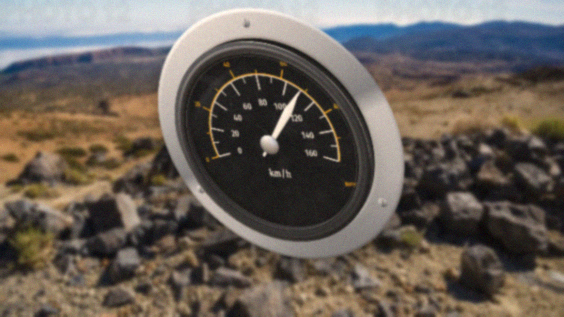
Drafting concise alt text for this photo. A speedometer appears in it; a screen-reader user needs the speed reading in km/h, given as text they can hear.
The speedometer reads 110 km/h
